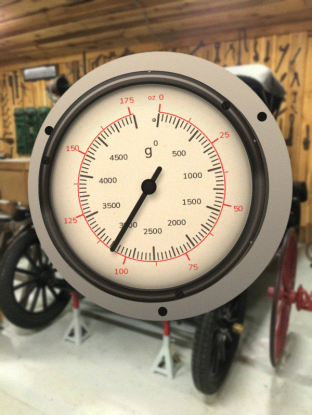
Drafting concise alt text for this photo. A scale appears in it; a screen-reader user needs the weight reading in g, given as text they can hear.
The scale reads 3000 g
